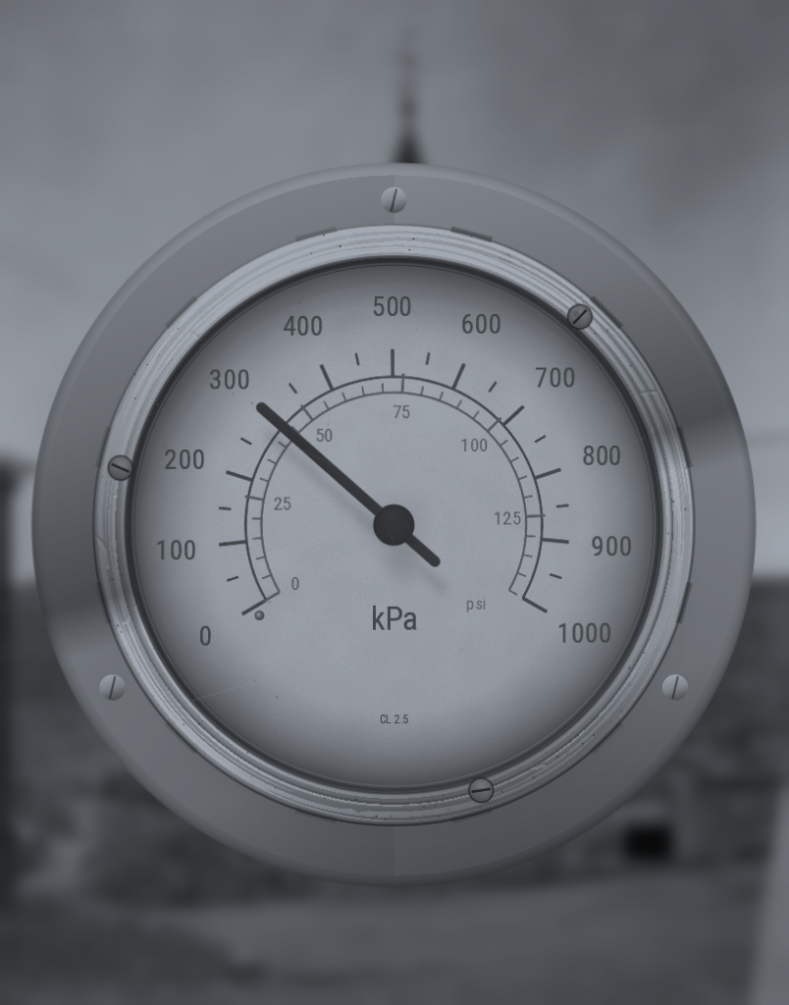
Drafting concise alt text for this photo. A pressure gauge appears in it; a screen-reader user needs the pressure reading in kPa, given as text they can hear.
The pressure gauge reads 300 kPa
